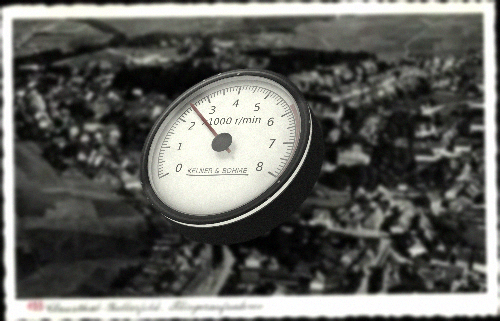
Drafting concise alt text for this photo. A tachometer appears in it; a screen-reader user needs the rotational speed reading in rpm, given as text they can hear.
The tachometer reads 2500 rpm
